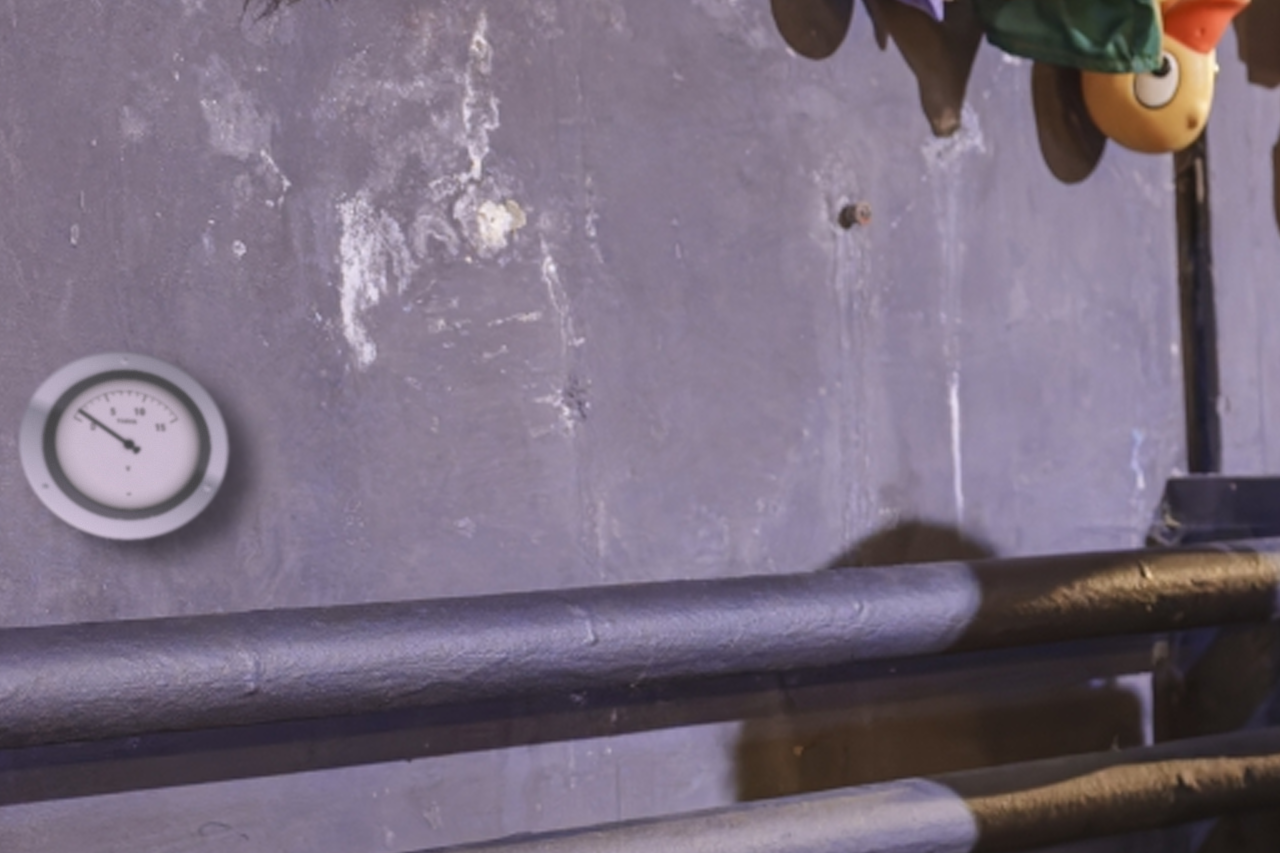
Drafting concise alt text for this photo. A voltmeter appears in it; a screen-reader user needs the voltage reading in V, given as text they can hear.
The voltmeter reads 1 V
